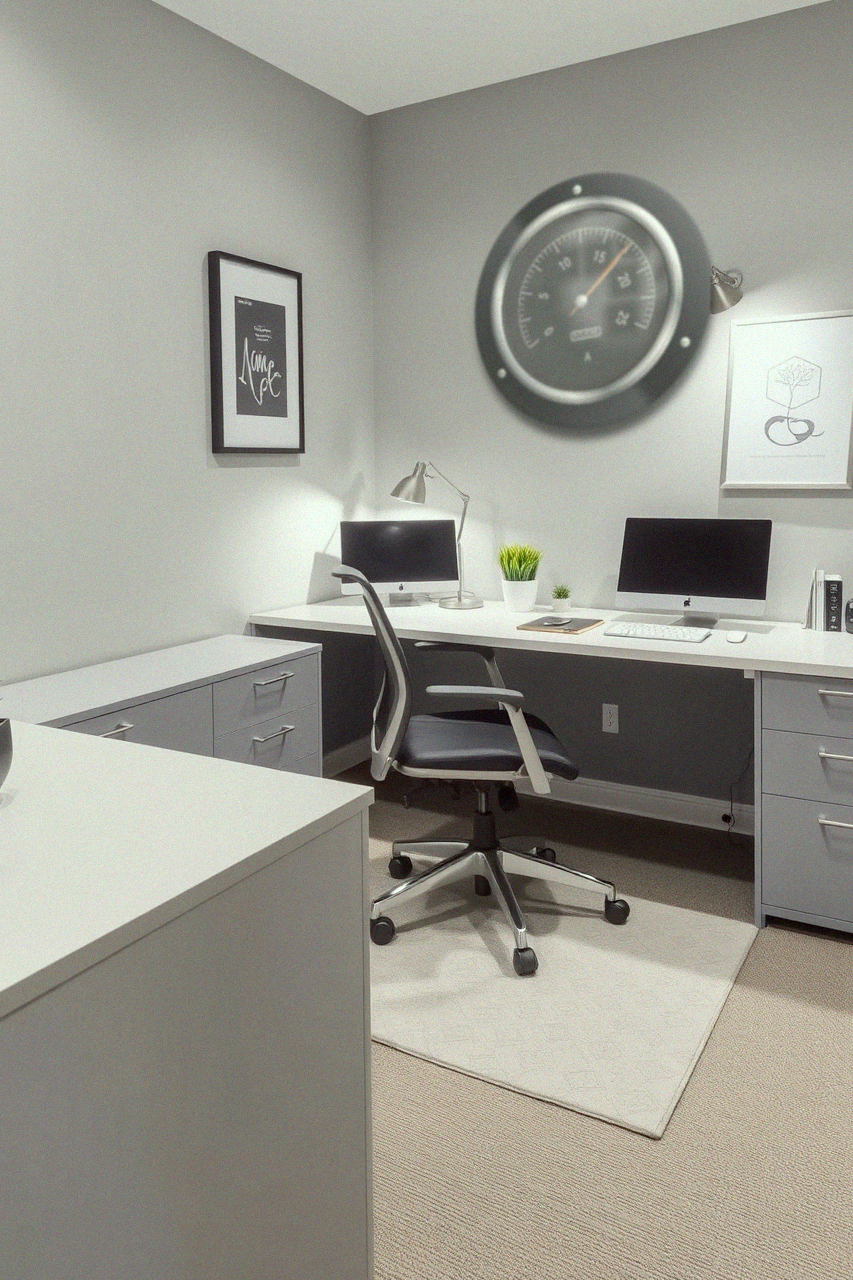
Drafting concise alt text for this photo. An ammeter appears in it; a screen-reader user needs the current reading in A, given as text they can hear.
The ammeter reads 17.5 A
